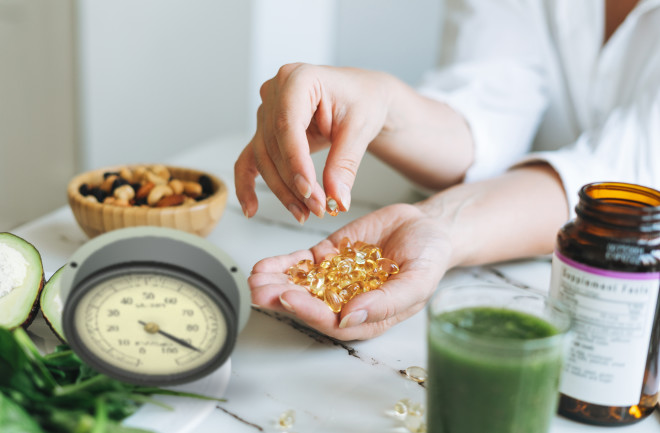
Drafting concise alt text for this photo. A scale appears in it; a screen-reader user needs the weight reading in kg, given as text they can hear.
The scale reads 90 kg
